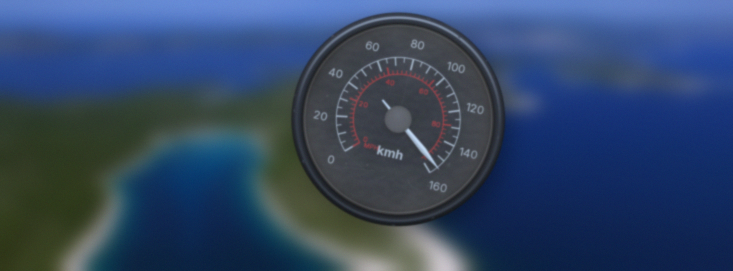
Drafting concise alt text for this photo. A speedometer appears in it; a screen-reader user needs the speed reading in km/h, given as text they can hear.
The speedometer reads 155 km/h
